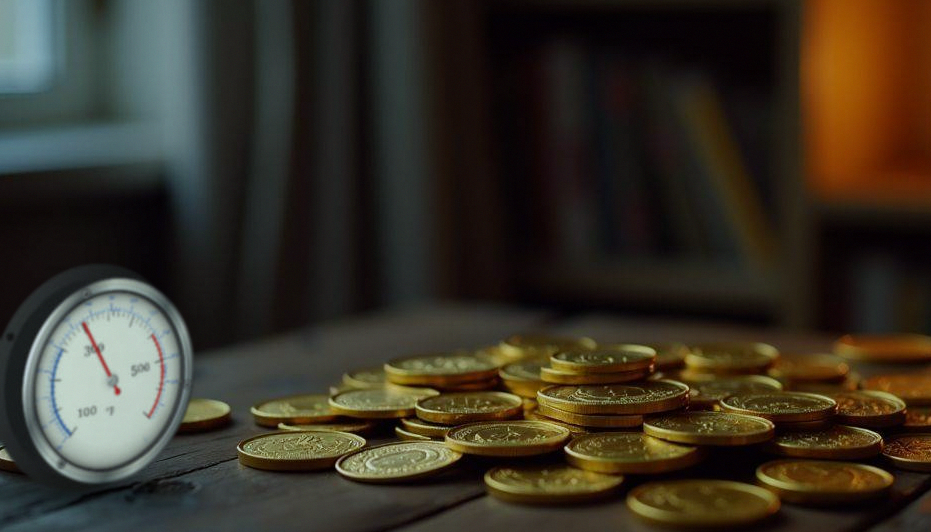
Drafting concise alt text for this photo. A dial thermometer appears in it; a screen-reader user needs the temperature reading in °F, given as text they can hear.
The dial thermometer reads 300 °F
